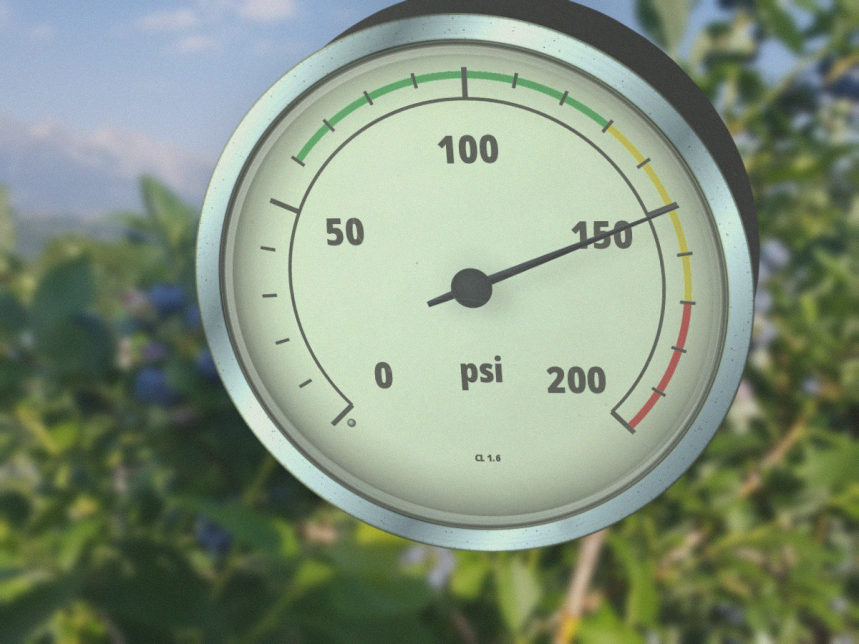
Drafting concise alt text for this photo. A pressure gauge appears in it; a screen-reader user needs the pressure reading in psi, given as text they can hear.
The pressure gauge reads 150 psi
